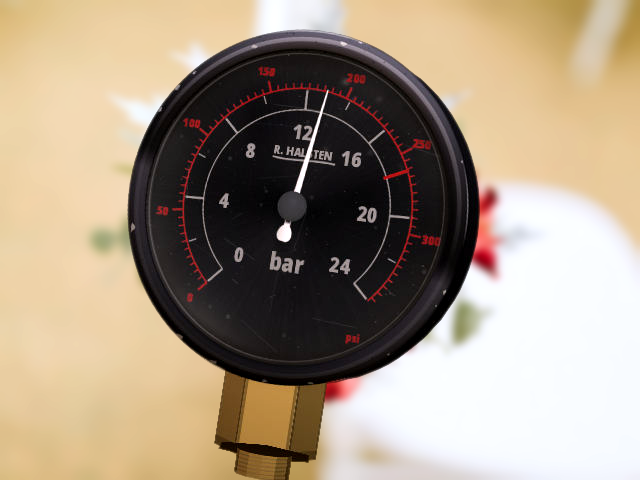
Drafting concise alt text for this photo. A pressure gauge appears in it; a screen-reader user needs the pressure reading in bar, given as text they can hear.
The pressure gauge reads 13 bar
